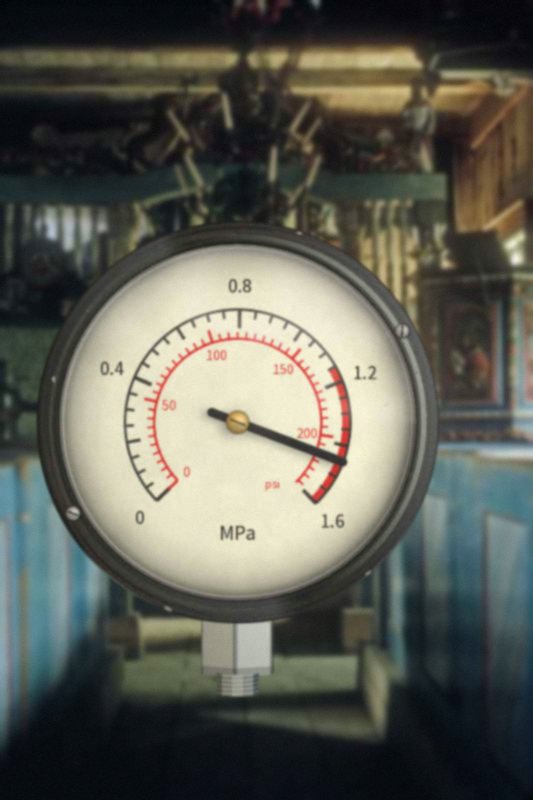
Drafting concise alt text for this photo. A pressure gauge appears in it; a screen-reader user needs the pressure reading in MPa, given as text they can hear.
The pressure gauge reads 1.45 MPa
